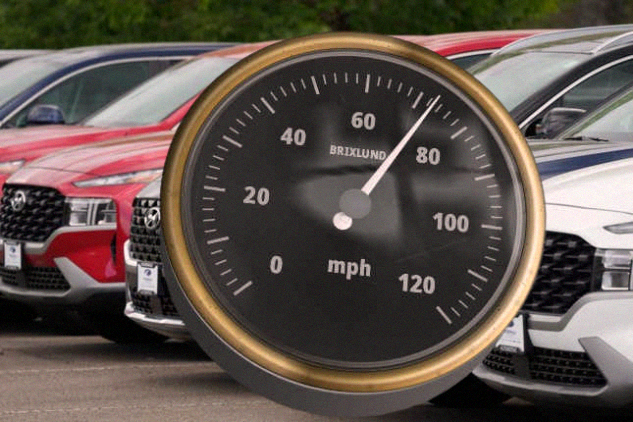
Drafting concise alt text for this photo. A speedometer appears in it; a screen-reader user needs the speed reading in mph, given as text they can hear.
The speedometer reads 73 mph
